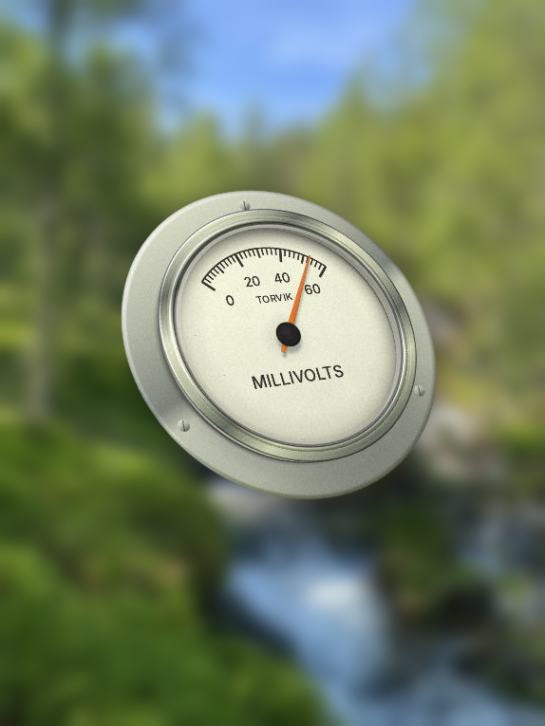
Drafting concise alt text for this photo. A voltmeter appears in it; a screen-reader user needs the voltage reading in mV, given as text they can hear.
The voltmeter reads 52 mV
